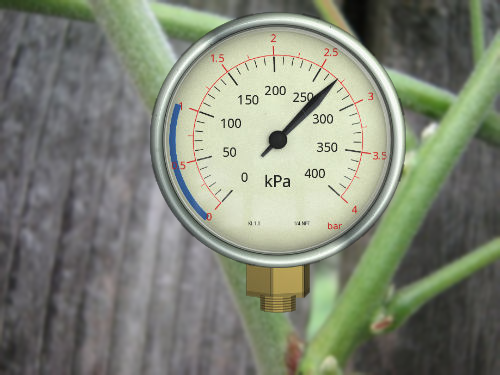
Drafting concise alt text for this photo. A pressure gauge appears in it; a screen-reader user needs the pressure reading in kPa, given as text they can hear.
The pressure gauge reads 270 kPa
